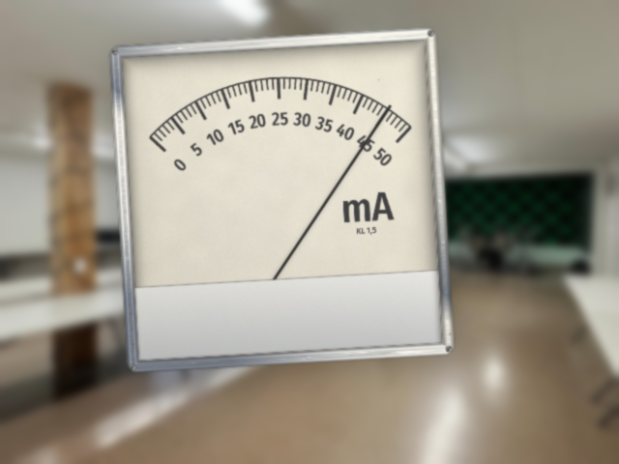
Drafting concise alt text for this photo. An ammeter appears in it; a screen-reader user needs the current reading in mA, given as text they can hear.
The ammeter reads 45 mA
